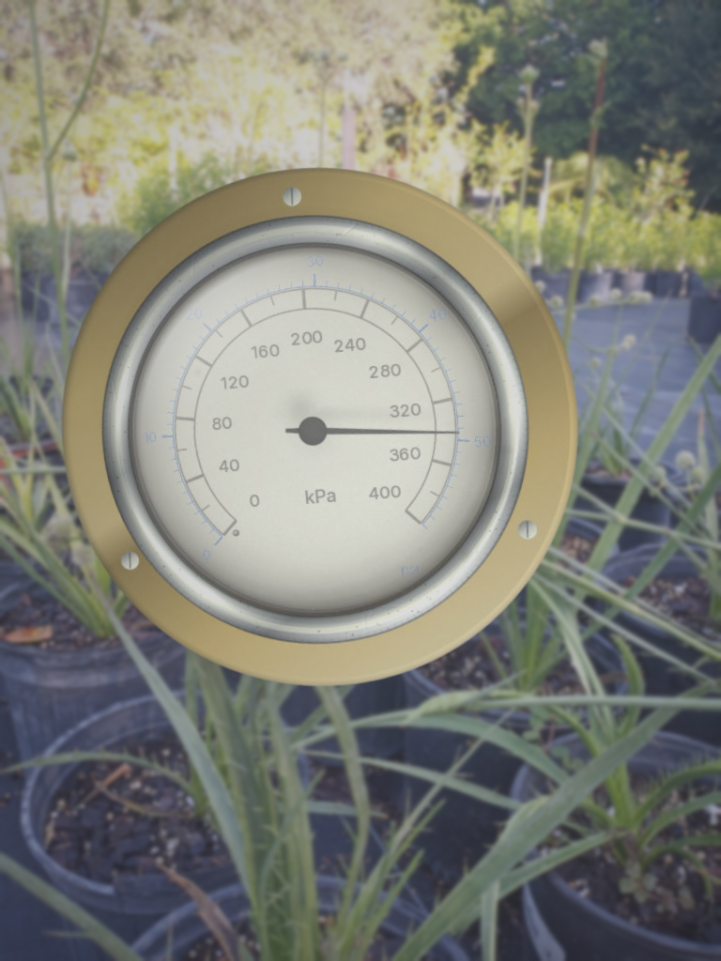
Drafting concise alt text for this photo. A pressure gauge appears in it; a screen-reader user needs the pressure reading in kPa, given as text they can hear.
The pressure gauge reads 340 kPa
